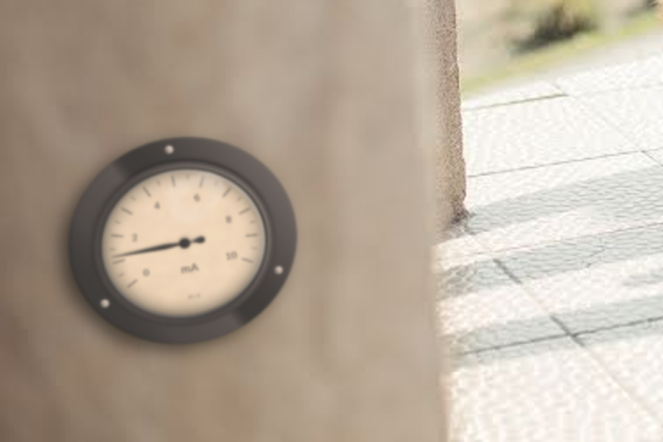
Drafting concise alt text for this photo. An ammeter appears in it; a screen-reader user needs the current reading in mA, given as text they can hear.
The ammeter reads 1.25 mA
